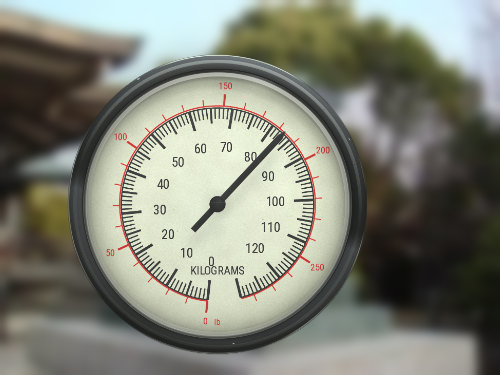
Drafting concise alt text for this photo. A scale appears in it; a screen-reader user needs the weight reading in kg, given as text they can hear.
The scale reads 83 kg
